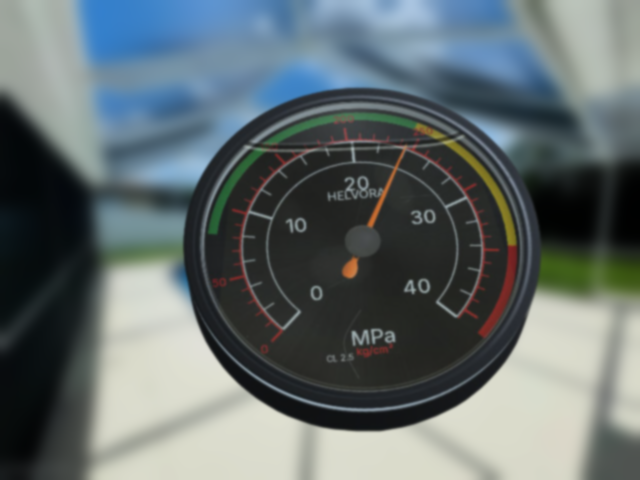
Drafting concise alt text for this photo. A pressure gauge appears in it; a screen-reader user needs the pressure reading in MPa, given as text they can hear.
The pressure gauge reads 24 MPa
